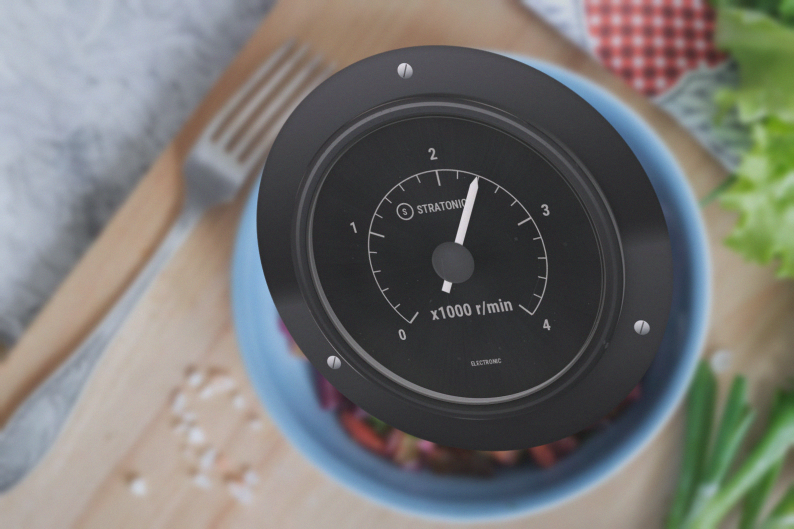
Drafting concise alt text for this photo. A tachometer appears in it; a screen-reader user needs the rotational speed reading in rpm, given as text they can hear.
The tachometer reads 2400 rpm
